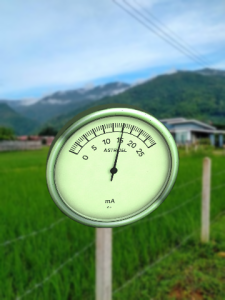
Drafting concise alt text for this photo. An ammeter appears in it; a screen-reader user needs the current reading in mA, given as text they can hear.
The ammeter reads 15 mA
